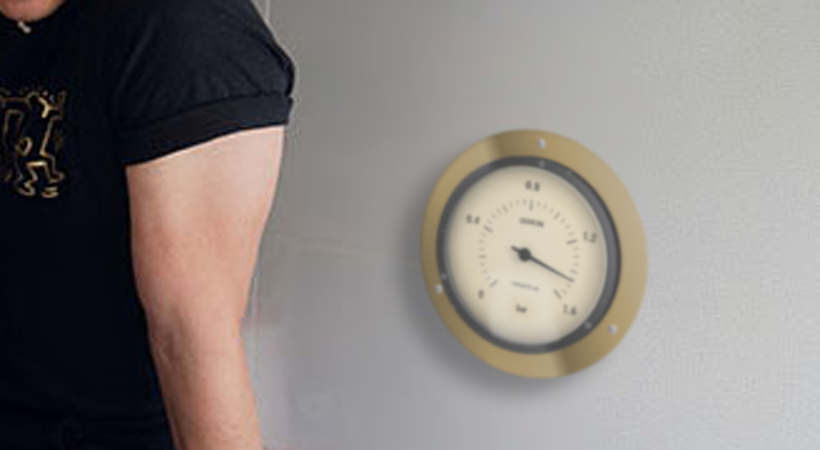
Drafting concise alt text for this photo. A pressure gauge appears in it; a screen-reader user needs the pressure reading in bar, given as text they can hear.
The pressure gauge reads 1.45 bar
